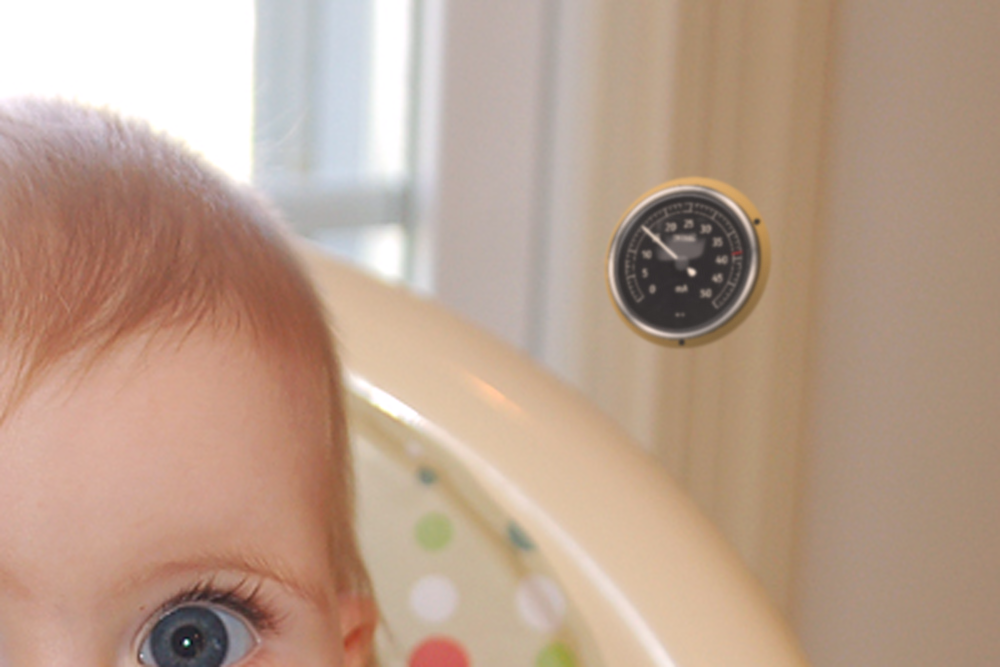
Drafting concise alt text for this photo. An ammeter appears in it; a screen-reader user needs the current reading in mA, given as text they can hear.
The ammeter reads 15 mA
